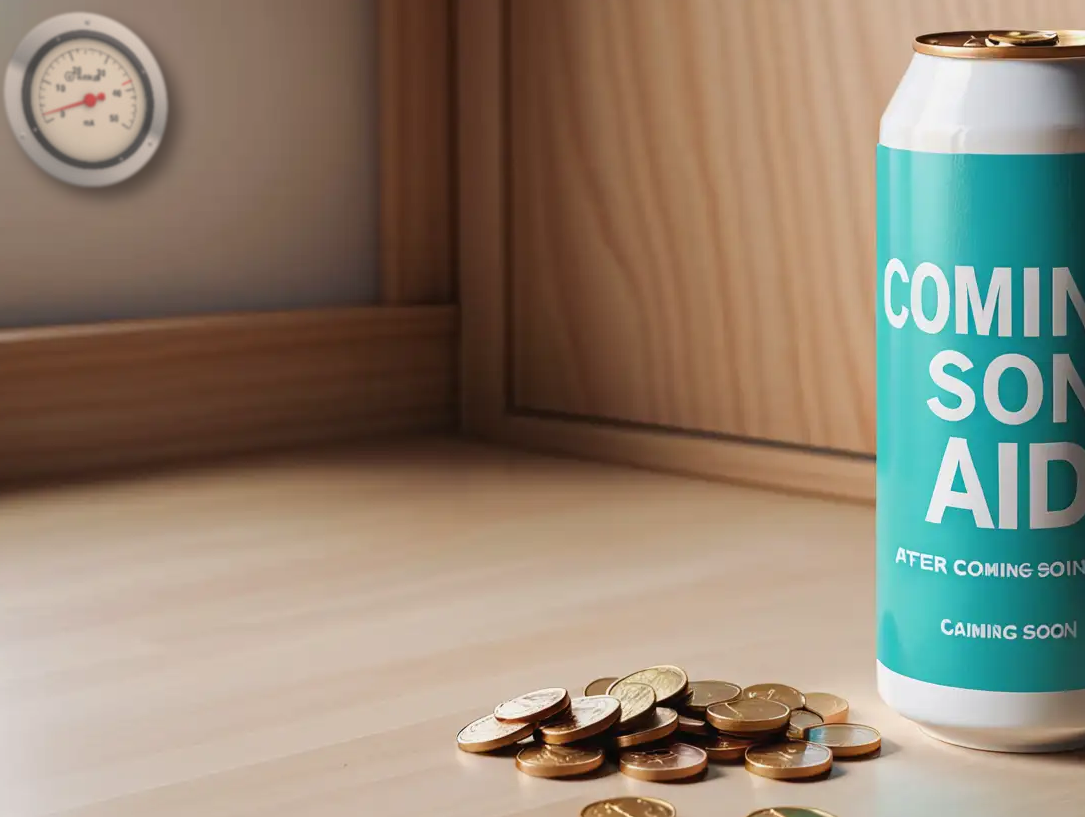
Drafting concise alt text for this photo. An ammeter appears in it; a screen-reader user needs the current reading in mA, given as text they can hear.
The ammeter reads 2 mA
